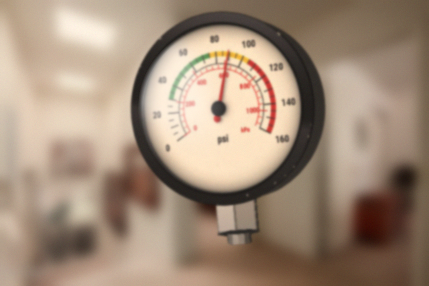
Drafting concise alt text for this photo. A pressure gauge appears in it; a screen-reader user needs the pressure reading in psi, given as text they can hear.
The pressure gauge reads 90 psi
